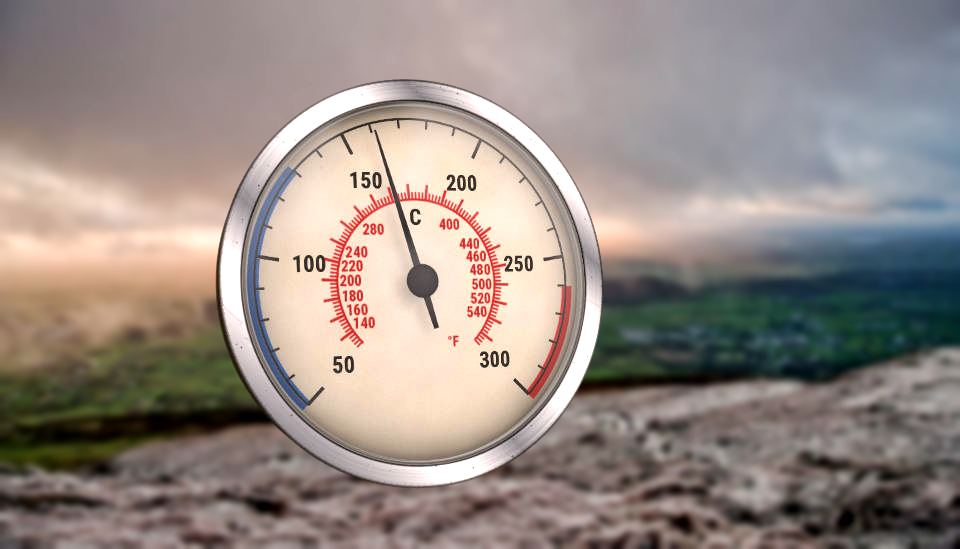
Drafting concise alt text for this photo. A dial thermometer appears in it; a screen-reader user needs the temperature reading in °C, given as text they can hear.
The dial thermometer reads 160 °C
